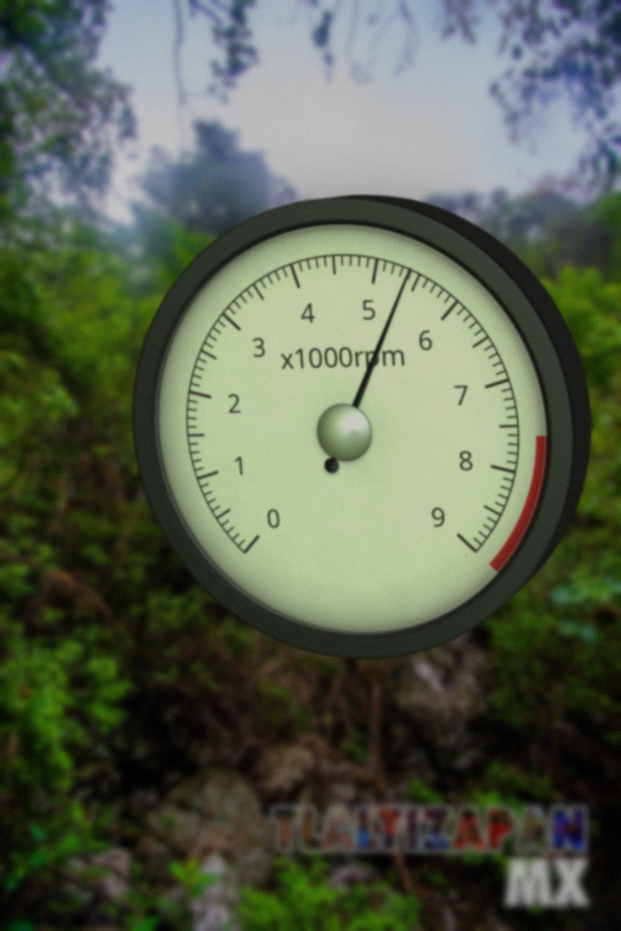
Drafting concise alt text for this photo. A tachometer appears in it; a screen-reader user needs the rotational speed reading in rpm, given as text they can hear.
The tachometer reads 5400 rpm
